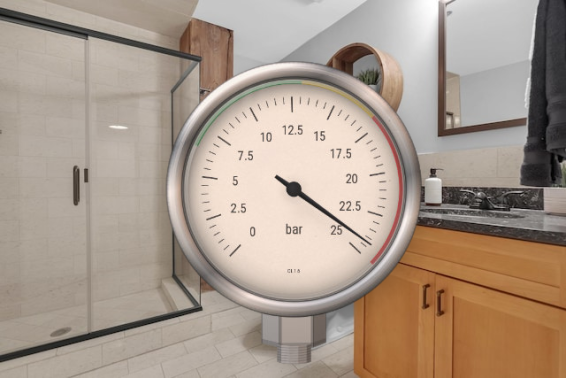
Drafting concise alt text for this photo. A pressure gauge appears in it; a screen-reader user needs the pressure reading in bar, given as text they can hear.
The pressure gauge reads 24.25 bar
